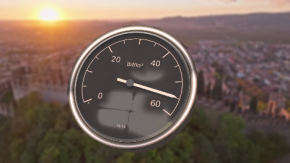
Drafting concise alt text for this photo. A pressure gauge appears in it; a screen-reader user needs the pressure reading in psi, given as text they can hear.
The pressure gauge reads 55 psi
